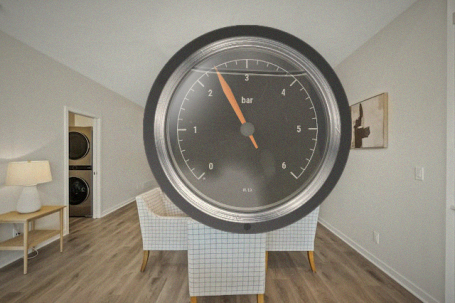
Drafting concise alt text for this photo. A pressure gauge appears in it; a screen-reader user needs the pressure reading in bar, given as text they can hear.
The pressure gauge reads 2.4 bar
